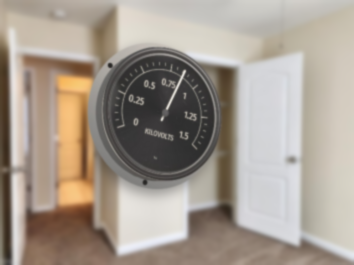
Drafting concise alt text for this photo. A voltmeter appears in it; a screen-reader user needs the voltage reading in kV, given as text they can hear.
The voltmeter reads 0.85 kV
